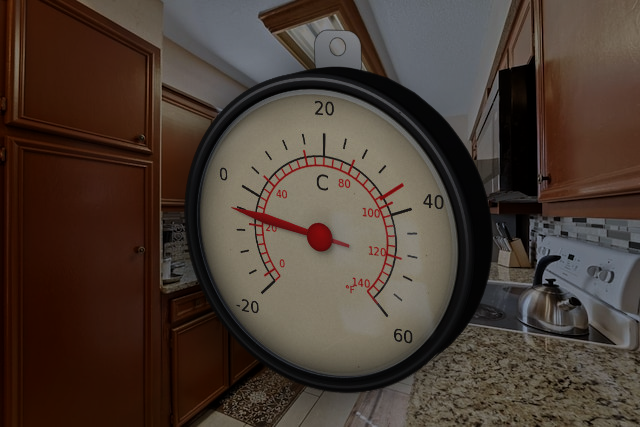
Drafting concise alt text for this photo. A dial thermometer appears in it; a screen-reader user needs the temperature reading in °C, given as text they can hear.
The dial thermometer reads -4 °C
